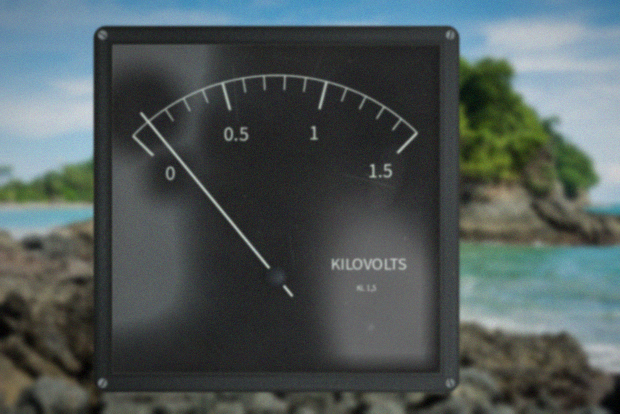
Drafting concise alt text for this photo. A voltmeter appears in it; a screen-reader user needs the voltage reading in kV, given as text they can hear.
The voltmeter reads 0.1 kV
